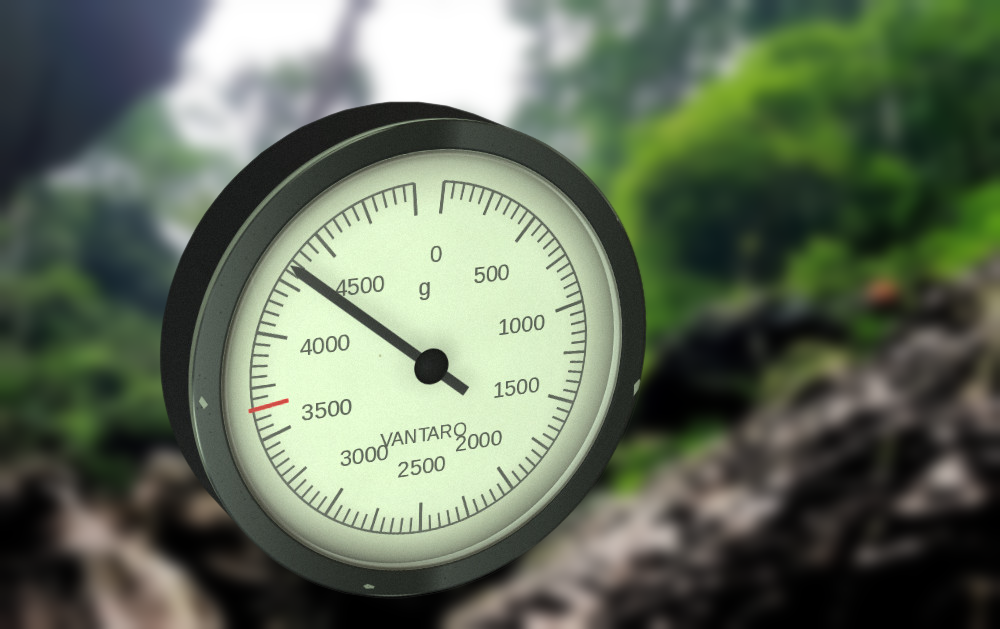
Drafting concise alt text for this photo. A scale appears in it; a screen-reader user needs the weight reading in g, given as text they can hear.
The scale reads 4325 g
